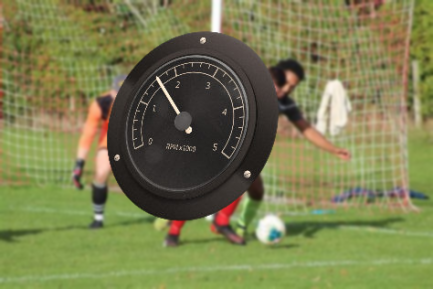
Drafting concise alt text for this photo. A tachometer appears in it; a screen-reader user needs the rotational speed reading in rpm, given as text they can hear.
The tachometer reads 1600 rpm
